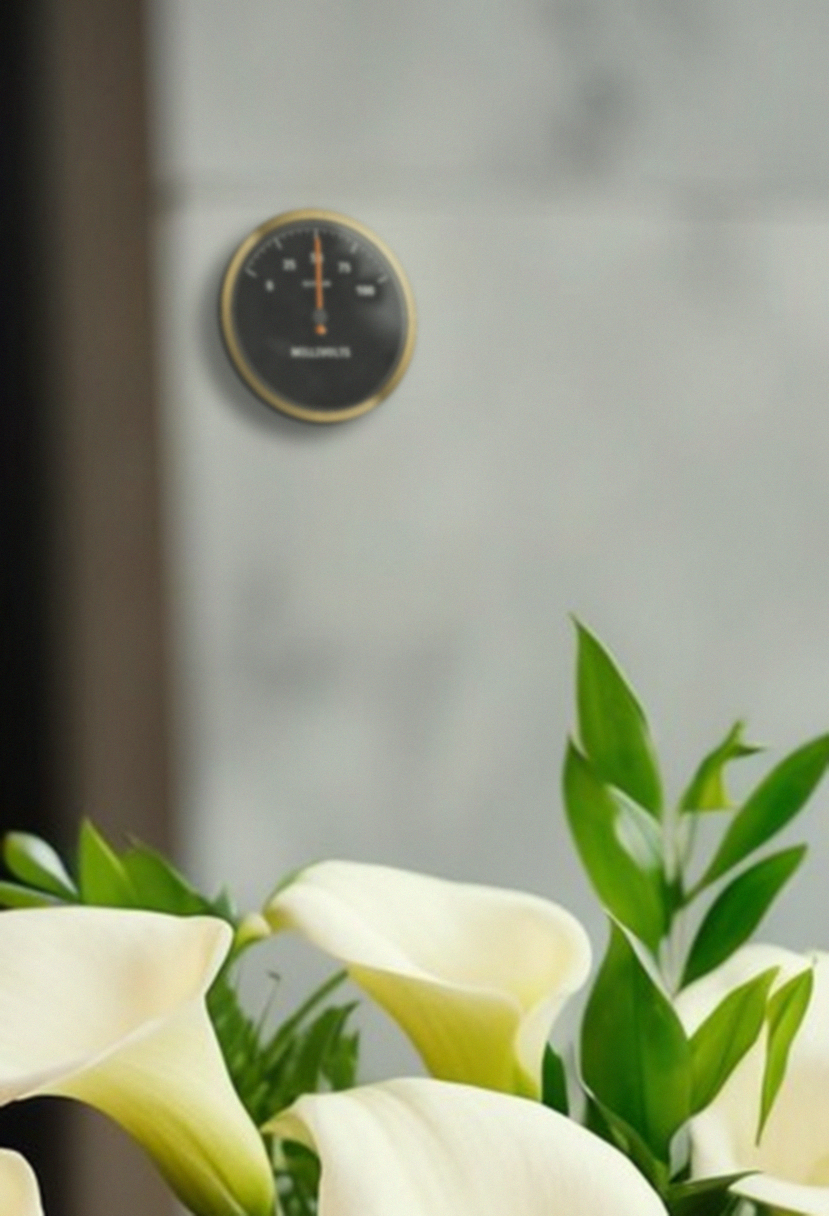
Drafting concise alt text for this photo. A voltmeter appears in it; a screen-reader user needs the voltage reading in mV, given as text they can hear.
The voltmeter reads 50 mV
